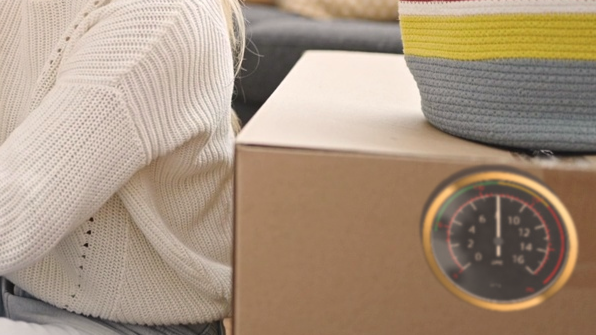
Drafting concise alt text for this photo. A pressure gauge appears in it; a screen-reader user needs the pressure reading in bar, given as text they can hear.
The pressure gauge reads 8 bar
